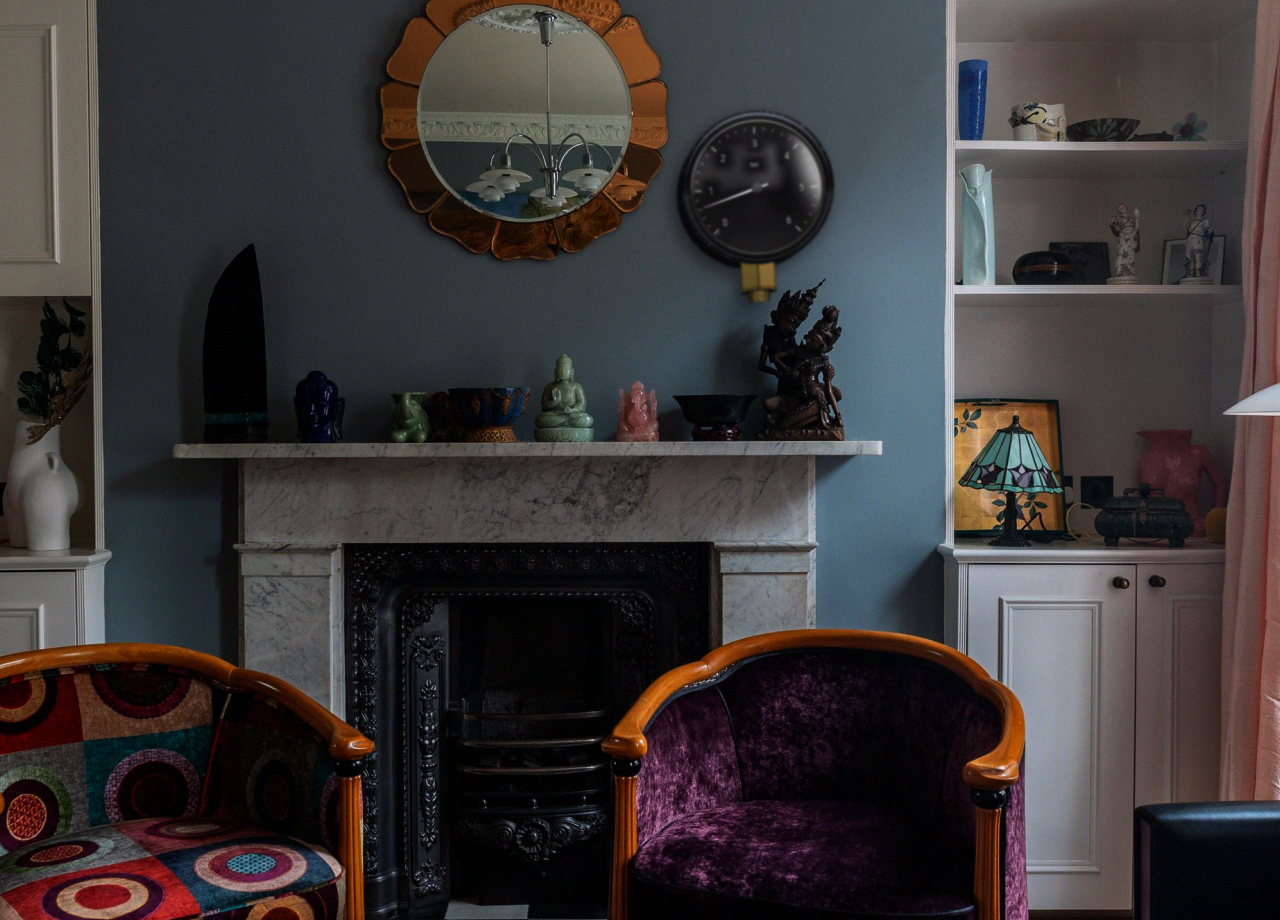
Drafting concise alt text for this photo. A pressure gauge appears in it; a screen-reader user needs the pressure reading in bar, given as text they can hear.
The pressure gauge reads 0.6 bar
